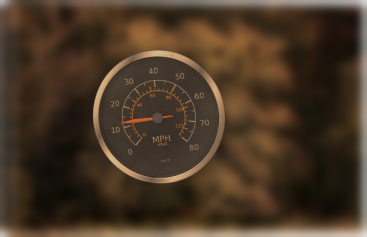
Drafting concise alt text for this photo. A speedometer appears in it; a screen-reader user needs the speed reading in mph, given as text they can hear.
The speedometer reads 12.5 mph
